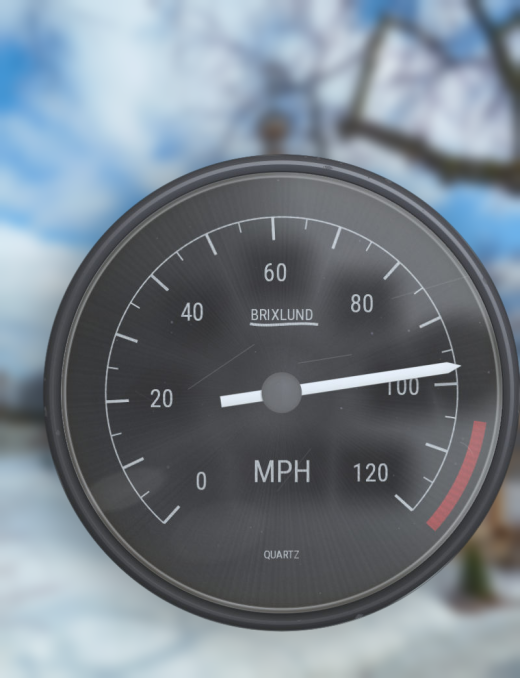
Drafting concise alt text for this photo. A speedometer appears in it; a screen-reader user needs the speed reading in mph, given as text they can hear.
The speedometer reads 97.5 mph
